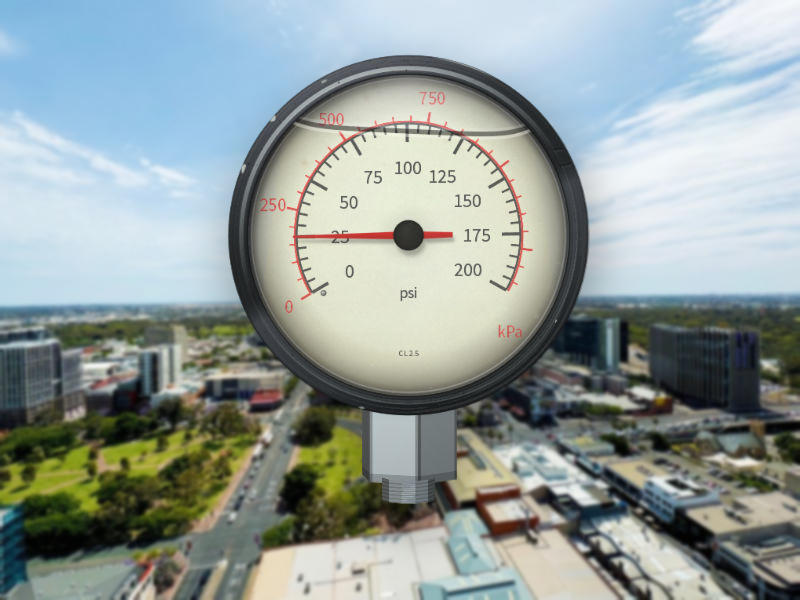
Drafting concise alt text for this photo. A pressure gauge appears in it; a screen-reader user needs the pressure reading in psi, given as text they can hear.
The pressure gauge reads 25 psi
